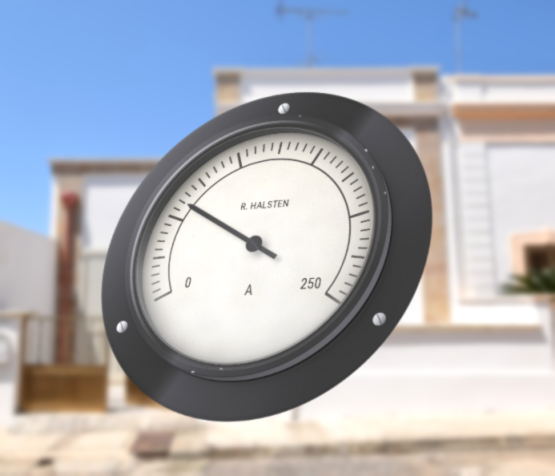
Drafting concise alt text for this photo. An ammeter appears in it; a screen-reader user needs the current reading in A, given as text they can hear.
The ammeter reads 60 A
